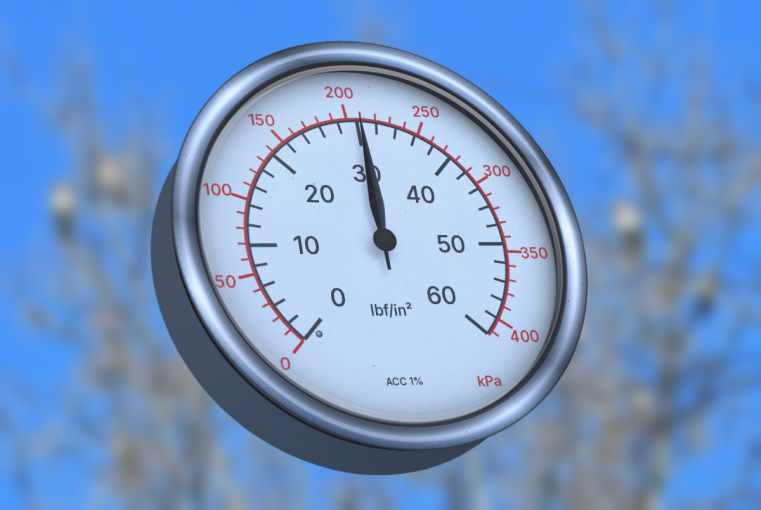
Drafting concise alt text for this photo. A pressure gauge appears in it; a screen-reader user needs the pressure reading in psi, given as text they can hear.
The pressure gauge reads 30 psi
